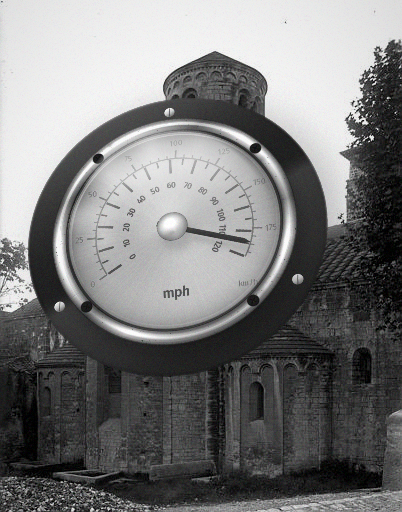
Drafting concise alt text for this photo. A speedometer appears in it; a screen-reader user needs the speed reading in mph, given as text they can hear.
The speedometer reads 115 mph
